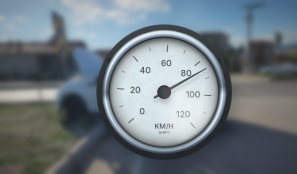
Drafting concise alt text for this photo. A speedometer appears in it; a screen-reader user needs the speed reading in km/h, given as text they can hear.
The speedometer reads 85 km/h
